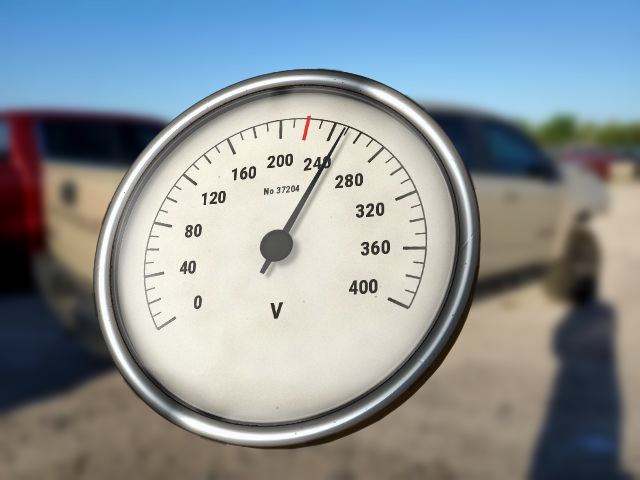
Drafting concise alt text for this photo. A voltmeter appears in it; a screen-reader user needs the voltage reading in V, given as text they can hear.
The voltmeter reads 250 V
